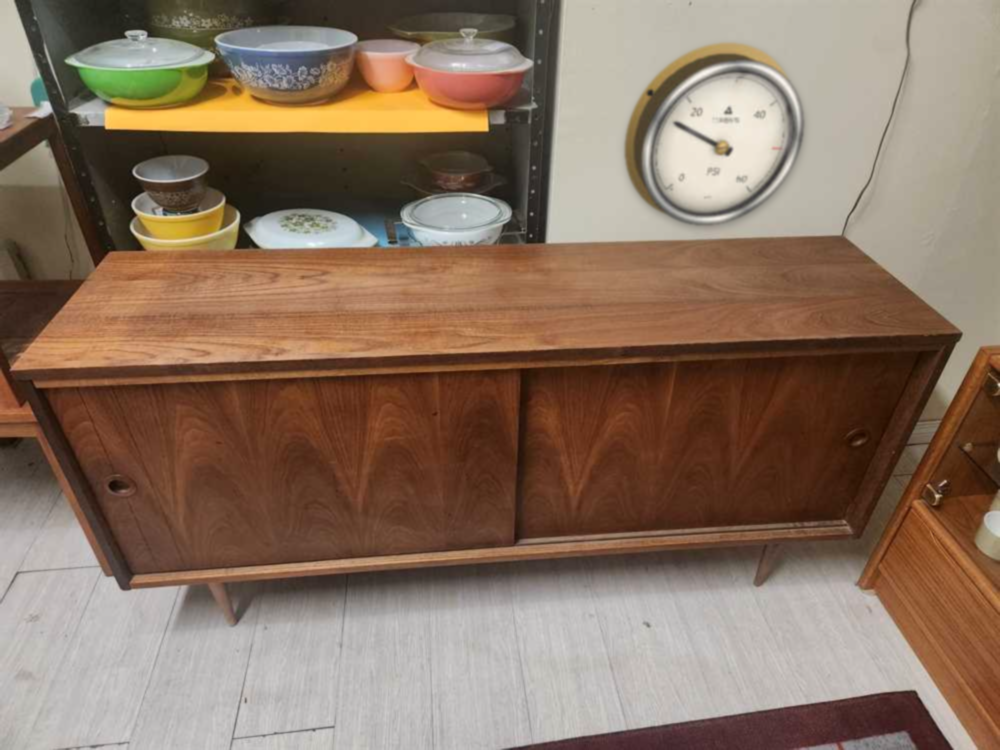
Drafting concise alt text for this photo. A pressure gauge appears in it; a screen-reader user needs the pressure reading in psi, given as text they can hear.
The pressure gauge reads 15 psi
